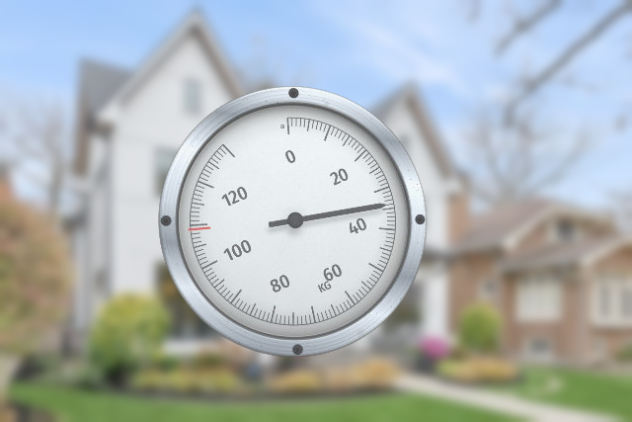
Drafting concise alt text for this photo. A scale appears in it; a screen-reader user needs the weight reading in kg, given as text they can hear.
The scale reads 34 kg
